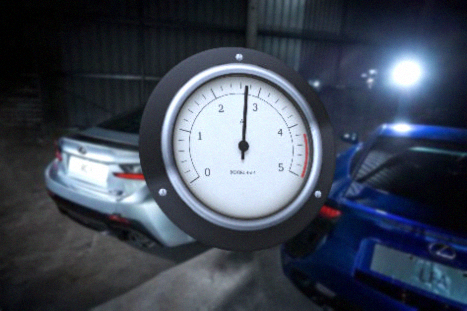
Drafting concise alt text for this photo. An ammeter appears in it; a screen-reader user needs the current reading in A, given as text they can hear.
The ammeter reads 2.7 A
